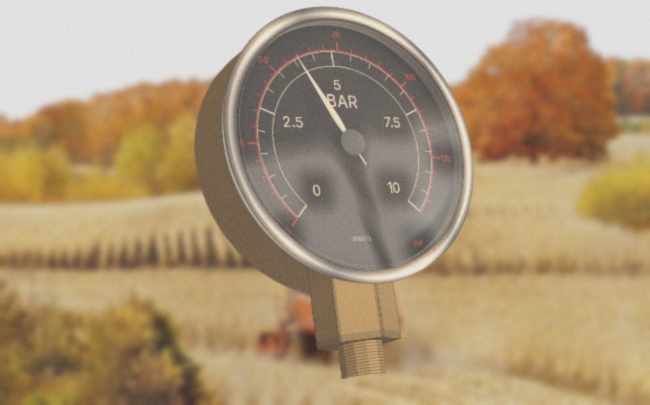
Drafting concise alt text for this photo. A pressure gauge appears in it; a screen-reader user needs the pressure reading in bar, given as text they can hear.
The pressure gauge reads 4 bar
